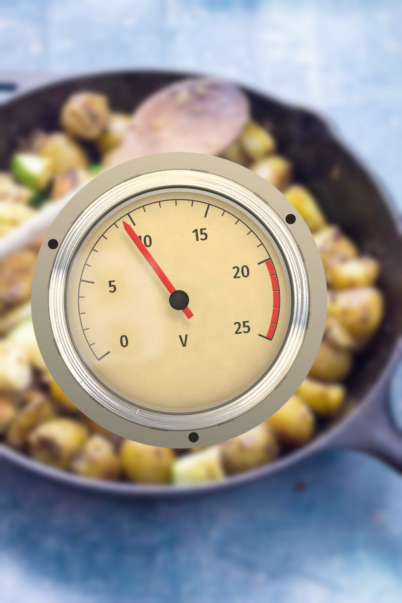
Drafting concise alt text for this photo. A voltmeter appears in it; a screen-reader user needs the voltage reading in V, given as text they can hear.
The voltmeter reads 9.5 V
